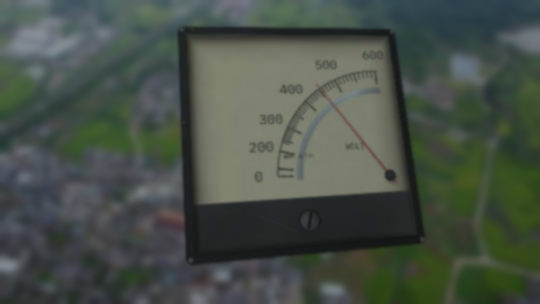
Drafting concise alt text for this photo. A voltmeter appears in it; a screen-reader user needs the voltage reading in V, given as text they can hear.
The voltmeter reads 450 V
